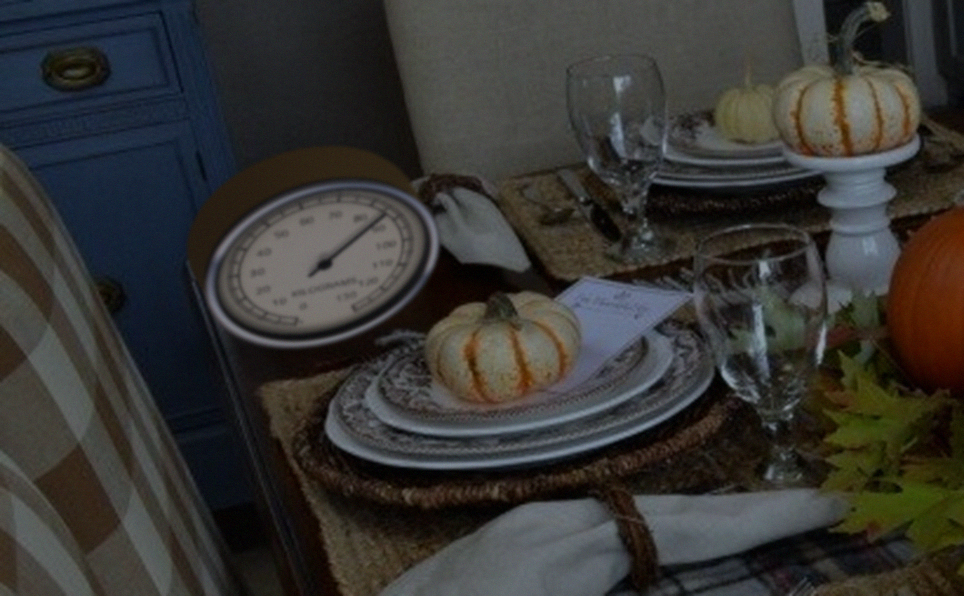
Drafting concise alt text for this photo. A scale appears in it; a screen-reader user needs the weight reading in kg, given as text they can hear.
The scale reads 85 kg
